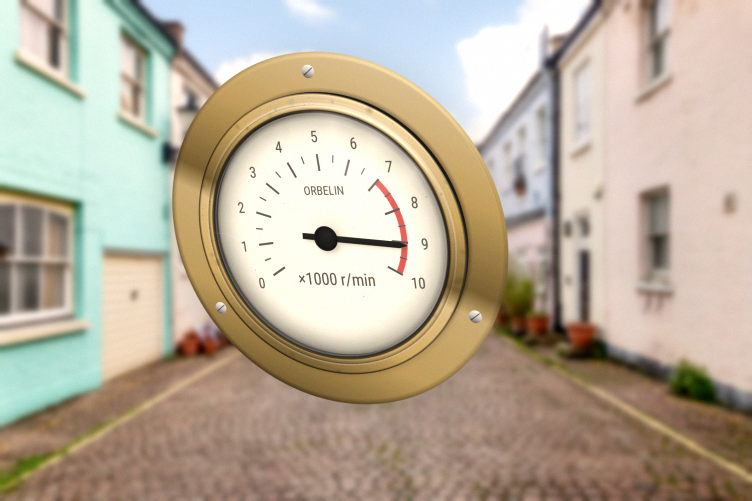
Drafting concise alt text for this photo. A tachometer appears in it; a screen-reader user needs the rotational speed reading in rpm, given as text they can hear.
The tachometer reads 9000 rpm
